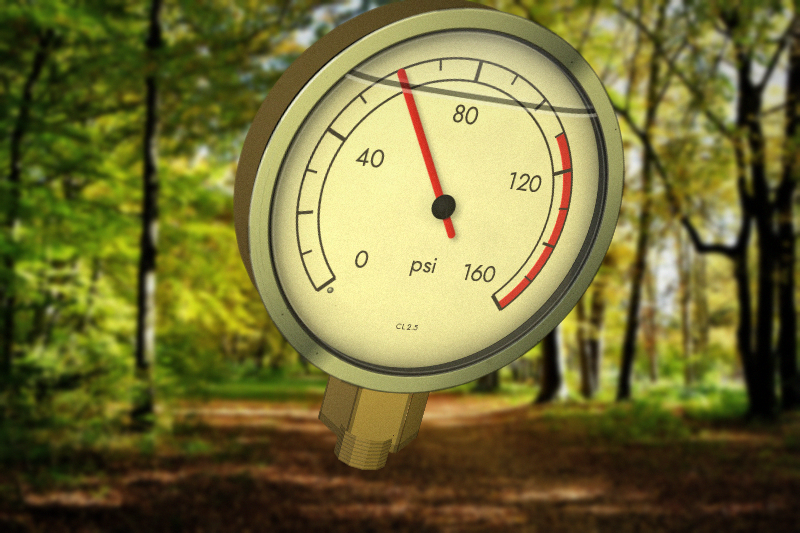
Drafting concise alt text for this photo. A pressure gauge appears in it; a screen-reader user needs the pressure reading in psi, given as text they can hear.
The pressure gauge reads 60 psi
